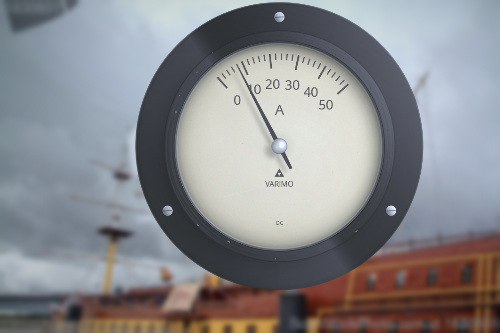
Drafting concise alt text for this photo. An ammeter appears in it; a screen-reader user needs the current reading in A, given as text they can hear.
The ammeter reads 8 A
